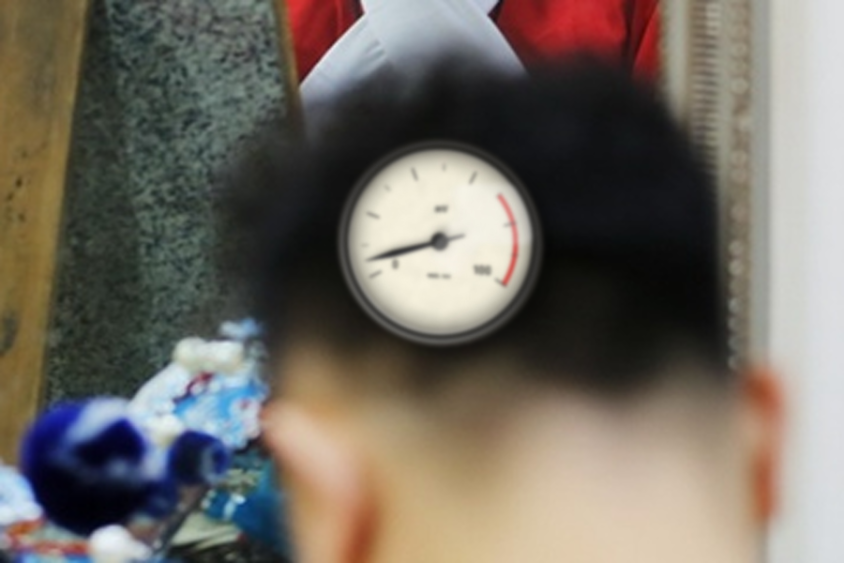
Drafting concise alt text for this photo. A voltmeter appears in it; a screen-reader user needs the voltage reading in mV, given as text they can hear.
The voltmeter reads 5 mV
